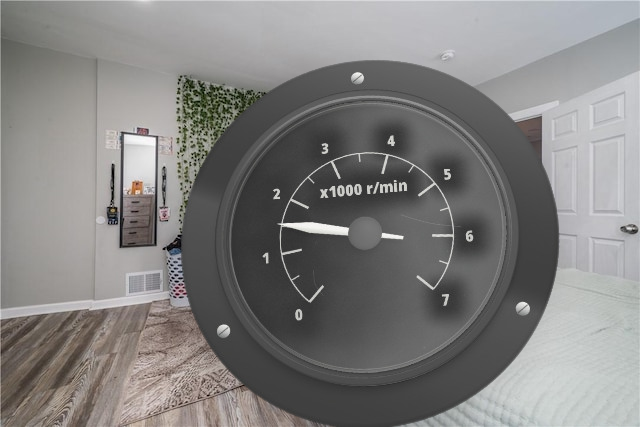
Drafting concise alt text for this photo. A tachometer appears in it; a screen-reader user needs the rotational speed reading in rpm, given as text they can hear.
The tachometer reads 1500 rpm
